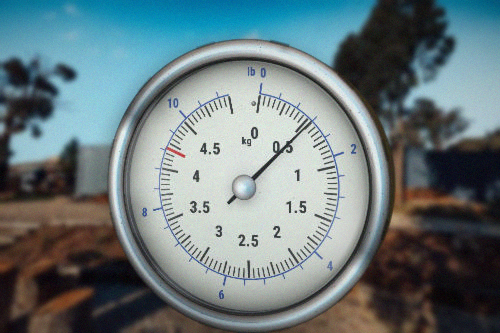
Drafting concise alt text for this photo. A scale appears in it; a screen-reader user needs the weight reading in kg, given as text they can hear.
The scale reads 0.55 kg
